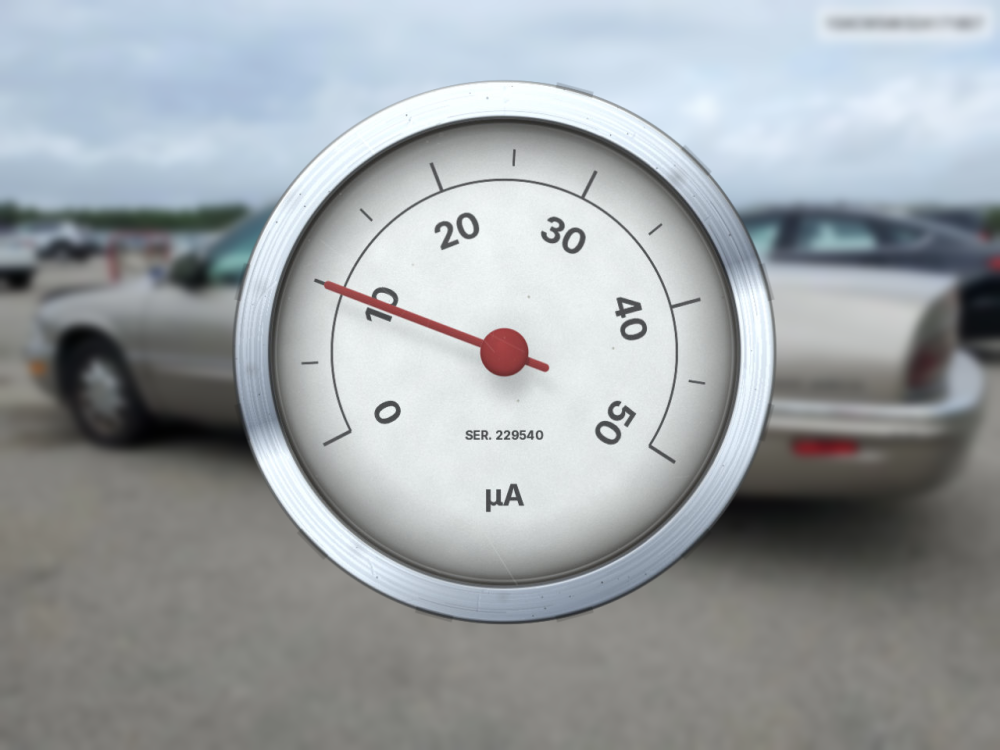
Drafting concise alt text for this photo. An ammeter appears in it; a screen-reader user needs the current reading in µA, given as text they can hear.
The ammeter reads 10 µA
